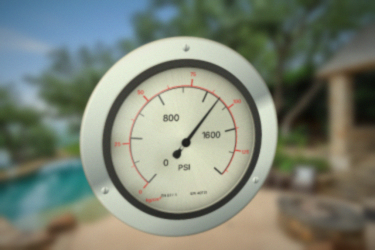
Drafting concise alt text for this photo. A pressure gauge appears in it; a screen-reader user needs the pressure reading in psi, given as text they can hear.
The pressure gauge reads 1300 psi
